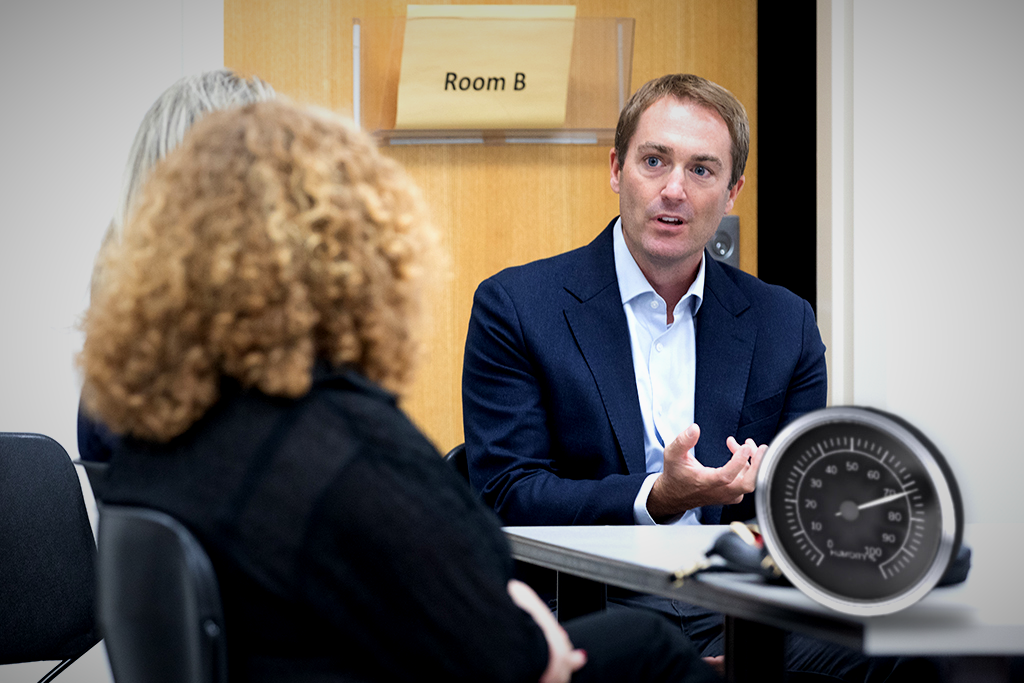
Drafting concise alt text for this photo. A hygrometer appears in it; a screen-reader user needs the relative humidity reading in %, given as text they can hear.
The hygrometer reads 72 %
